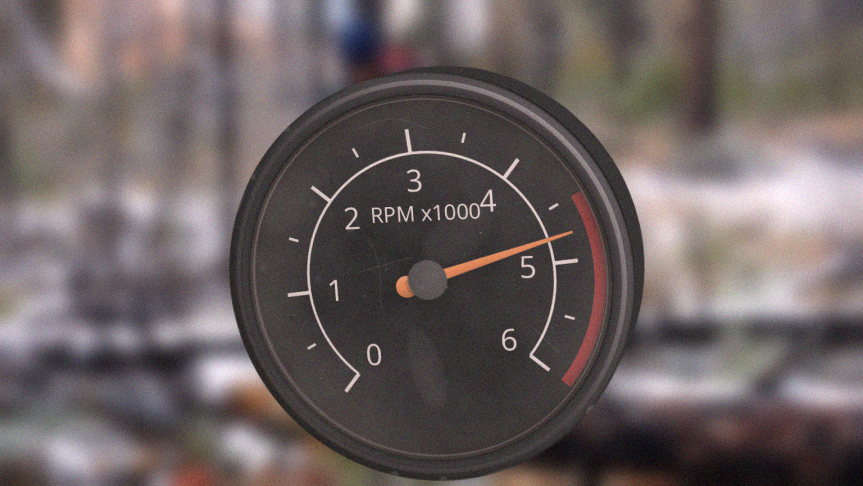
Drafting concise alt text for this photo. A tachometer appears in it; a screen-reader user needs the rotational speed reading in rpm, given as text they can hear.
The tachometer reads 4750 rpm
